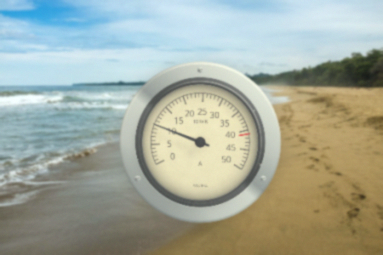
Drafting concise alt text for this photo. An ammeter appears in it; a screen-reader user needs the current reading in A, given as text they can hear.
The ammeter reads 10 A
